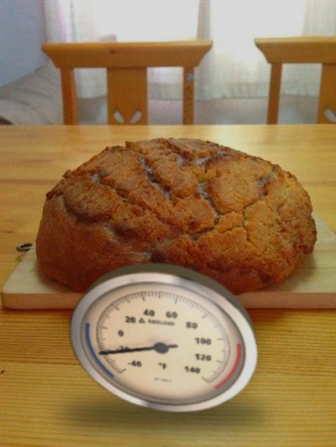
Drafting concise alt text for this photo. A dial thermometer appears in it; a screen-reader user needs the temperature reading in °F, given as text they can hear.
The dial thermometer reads -20 °F
